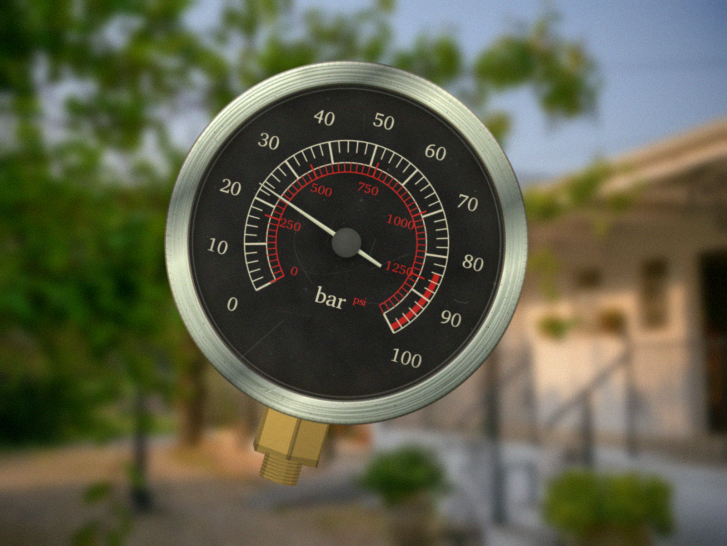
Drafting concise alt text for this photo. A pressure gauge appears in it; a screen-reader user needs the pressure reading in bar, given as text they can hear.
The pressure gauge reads 23 bar
